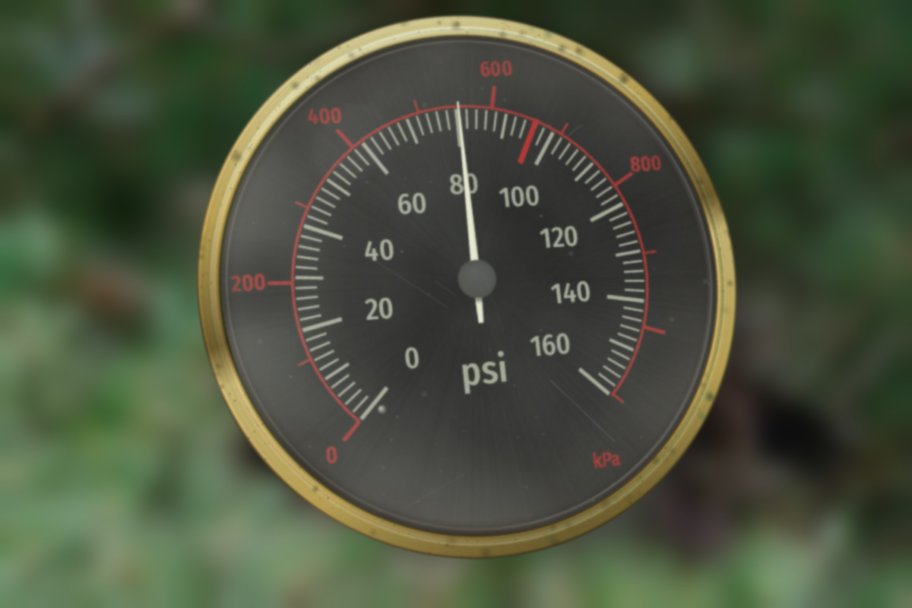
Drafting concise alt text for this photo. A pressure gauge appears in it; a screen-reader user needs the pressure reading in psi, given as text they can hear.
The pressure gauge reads 80 psi
